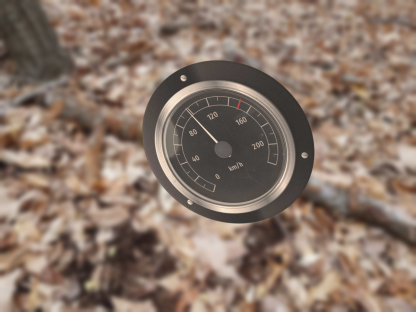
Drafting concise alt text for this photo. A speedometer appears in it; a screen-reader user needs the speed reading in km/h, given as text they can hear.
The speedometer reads 100 km/h
